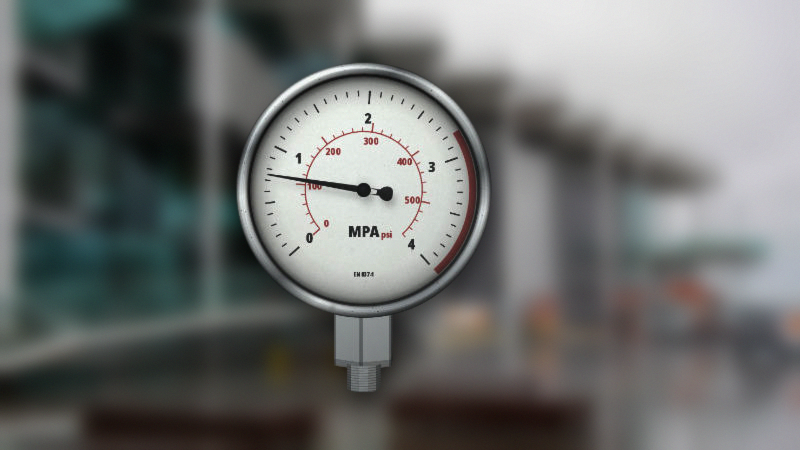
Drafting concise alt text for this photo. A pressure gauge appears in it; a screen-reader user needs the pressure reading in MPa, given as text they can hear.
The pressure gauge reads 0.75 MPa
